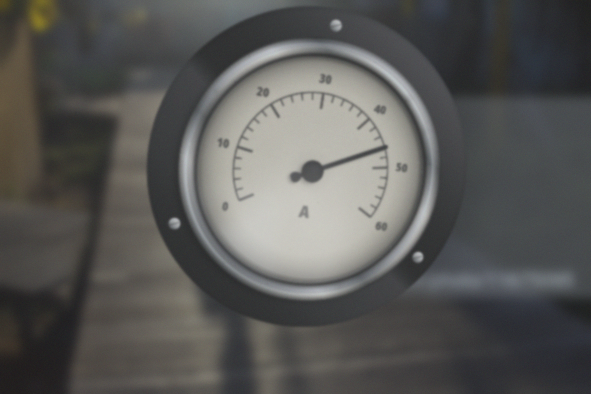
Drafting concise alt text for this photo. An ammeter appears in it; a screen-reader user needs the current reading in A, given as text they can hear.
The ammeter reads 46 A
